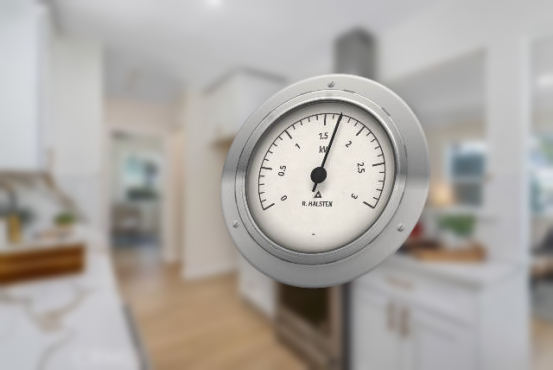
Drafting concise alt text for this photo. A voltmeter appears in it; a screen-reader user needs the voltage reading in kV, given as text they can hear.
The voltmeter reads 1.7 kV
